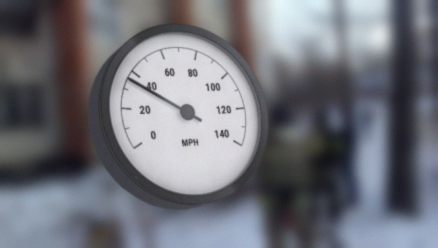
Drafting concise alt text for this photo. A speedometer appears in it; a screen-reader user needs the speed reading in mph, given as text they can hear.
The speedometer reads 35 mph
